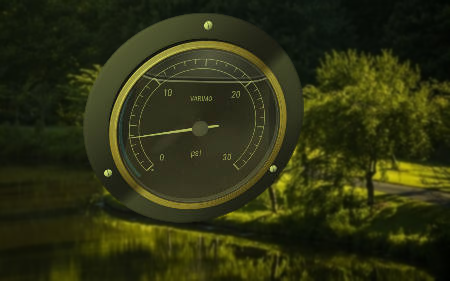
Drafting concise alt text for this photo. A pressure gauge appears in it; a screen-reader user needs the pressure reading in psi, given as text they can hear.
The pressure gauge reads 4 psi
